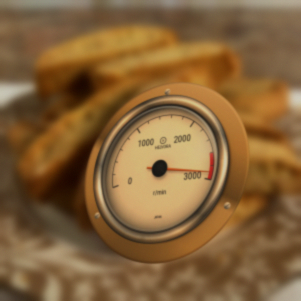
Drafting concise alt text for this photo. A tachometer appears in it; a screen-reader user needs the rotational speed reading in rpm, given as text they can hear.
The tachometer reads 2900 rpm
